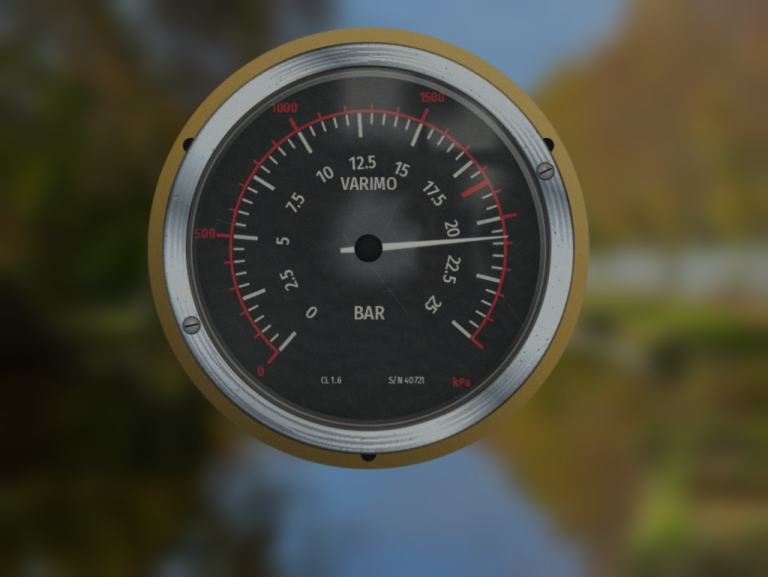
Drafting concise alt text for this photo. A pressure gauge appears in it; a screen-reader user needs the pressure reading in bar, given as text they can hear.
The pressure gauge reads 20.75 bar
